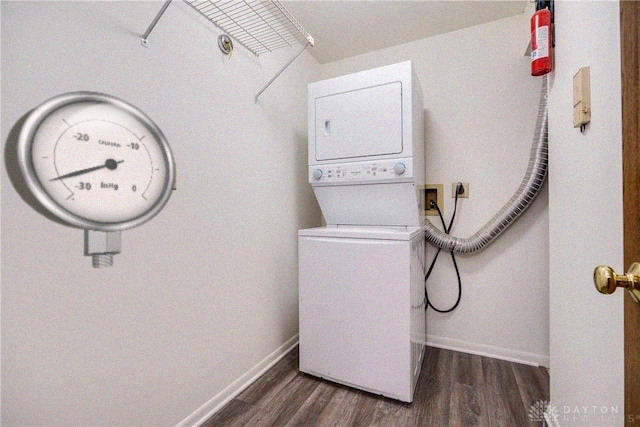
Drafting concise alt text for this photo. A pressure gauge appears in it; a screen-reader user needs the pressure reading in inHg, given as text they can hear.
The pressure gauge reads -27.5 inHg
